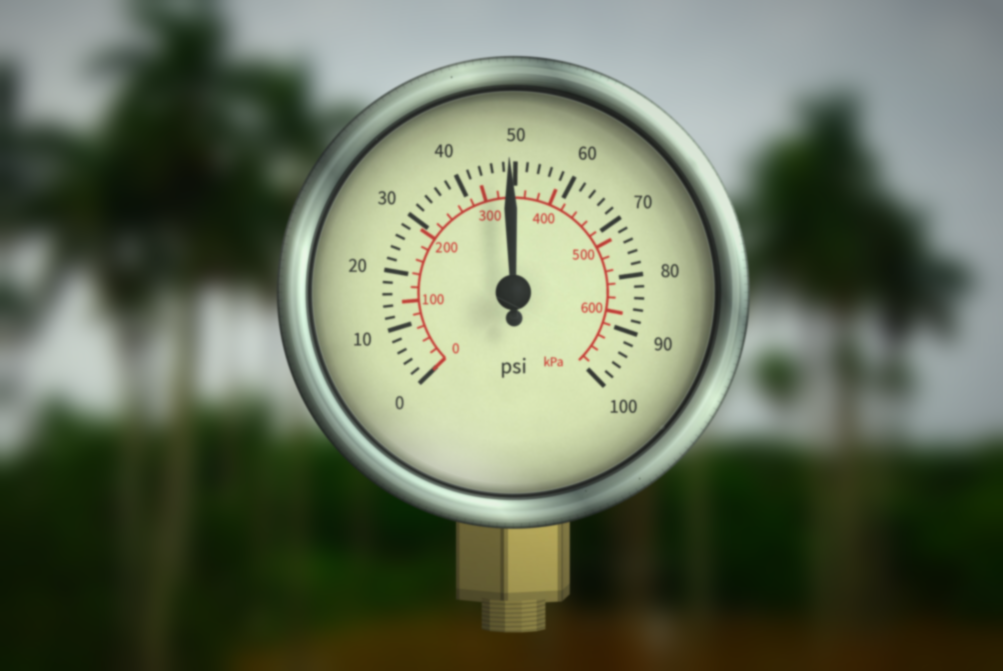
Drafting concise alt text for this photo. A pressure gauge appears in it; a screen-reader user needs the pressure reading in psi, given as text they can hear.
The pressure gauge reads 49 psi
